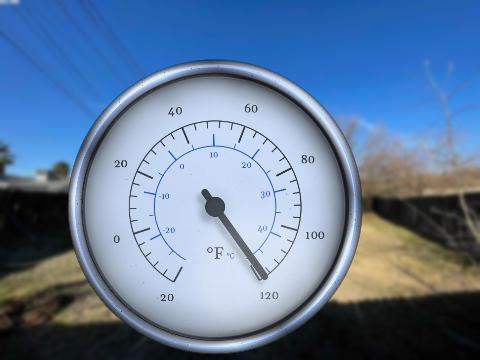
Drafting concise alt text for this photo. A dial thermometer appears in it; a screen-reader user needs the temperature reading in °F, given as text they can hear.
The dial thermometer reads 118 °F
